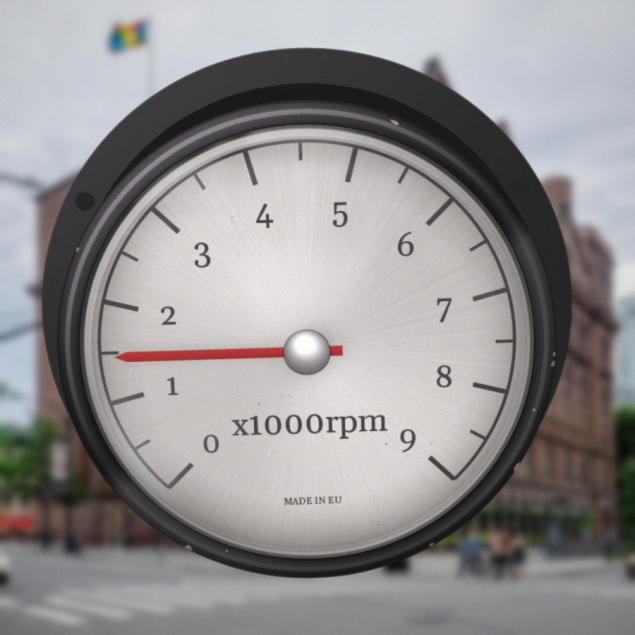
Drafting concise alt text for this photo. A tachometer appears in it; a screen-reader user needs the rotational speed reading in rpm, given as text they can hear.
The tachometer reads 1500 rpm
